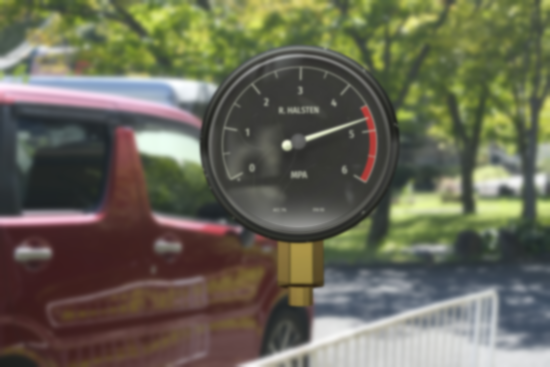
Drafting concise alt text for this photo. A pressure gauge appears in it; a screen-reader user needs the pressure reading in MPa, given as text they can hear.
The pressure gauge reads 4.75 MPa
